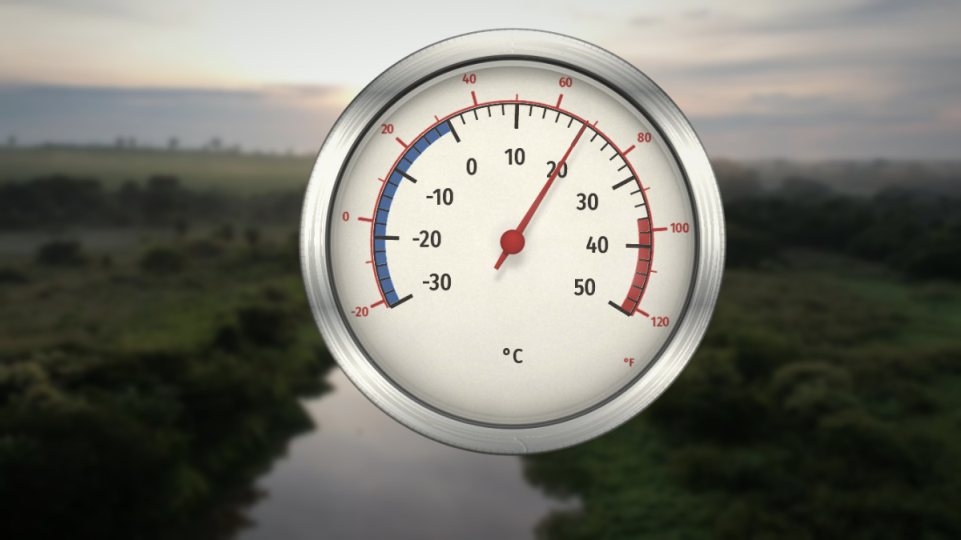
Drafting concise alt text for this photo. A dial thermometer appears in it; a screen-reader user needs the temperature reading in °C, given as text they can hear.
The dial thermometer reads 20 °C
